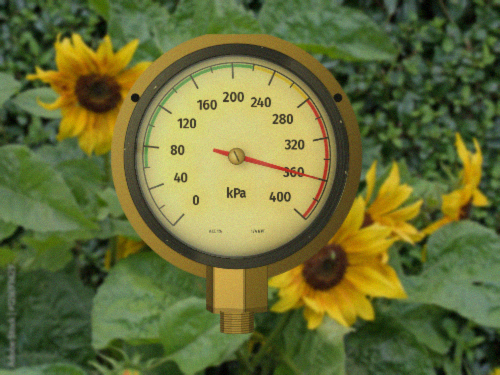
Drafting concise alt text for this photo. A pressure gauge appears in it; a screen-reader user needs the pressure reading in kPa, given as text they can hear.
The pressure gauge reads 360 kPa
